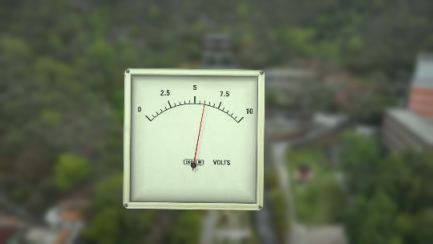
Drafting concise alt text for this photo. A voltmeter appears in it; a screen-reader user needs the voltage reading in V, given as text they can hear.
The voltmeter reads 6 V
